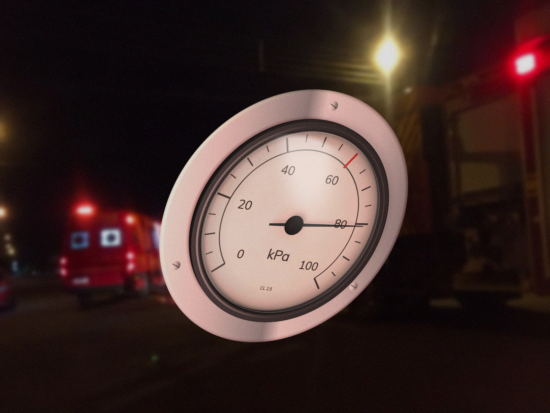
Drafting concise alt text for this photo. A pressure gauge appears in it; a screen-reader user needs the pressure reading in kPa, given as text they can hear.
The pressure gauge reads 80 kPa
